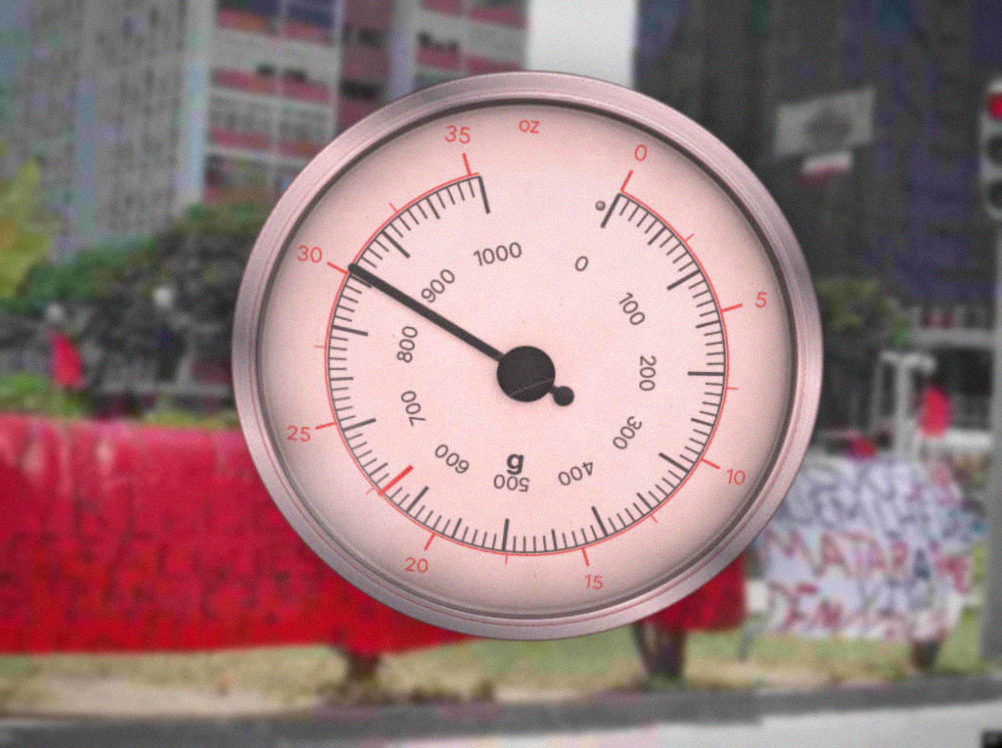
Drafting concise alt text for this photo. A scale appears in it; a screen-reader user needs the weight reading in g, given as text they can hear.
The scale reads 860 g
